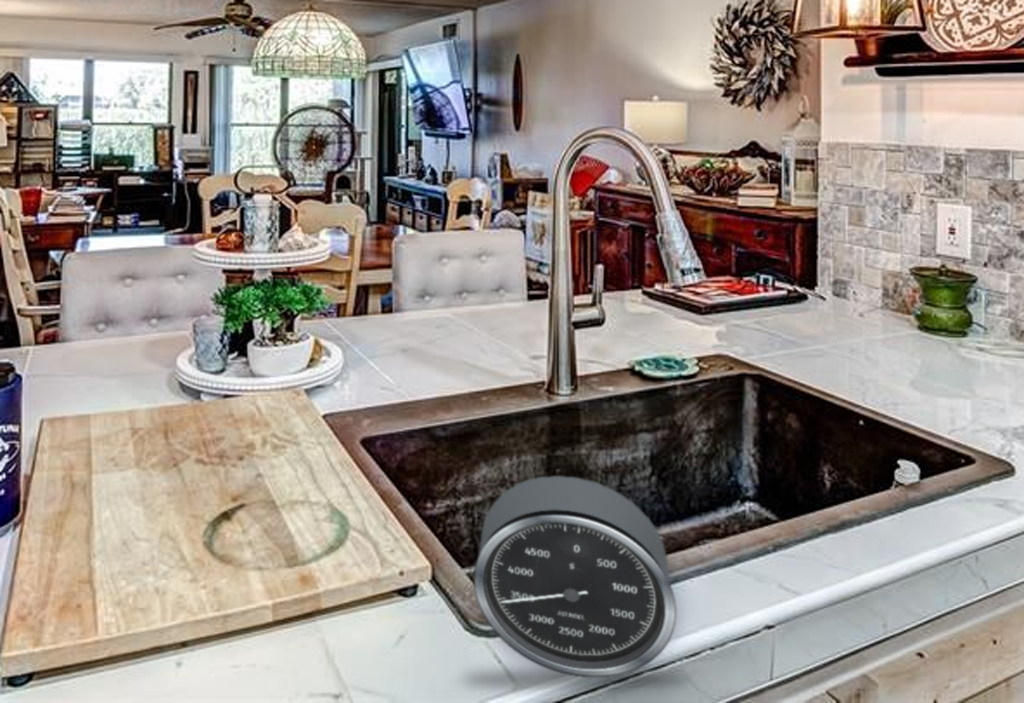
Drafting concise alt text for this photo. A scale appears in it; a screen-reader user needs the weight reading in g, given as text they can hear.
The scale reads 3500 g
